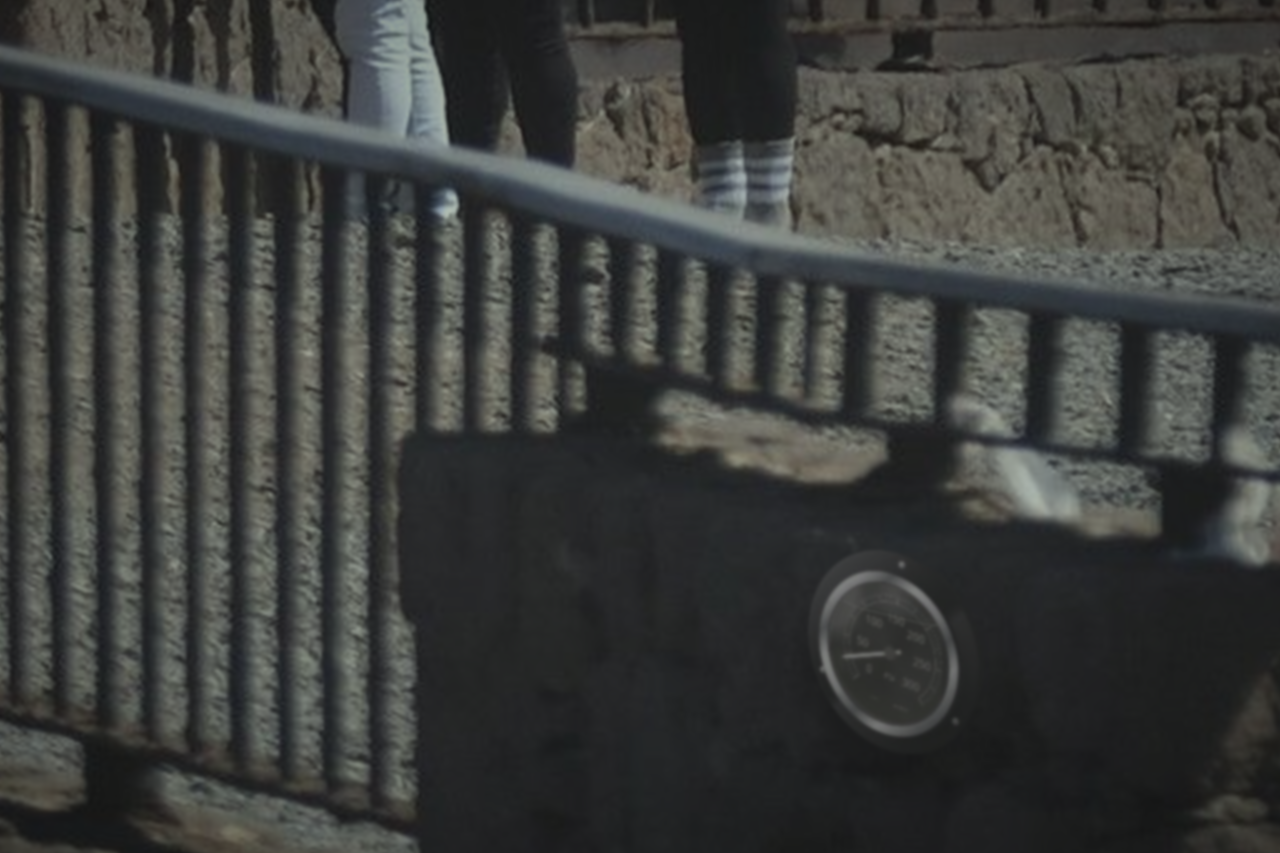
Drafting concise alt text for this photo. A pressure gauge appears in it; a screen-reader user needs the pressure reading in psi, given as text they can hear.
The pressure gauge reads 25 psi
